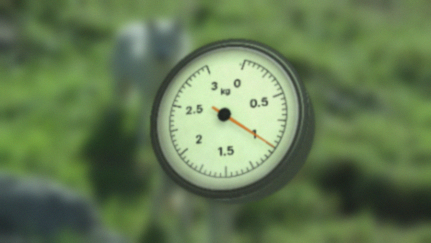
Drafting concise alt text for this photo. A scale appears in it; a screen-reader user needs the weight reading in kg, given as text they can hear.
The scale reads 1 kg
